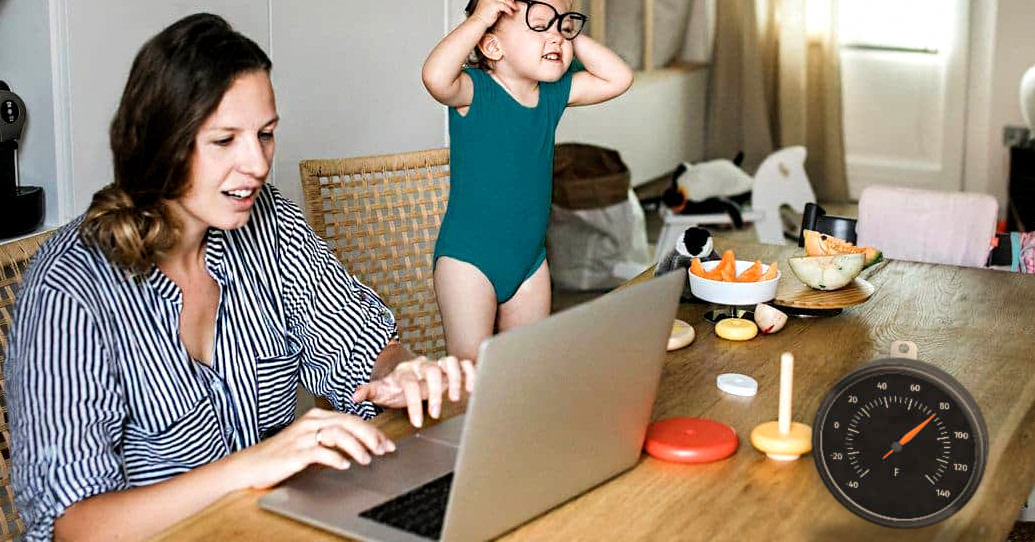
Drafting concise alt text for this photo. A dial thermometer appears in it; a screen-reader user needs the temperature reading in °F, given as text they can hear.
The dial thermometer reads 80 °F
